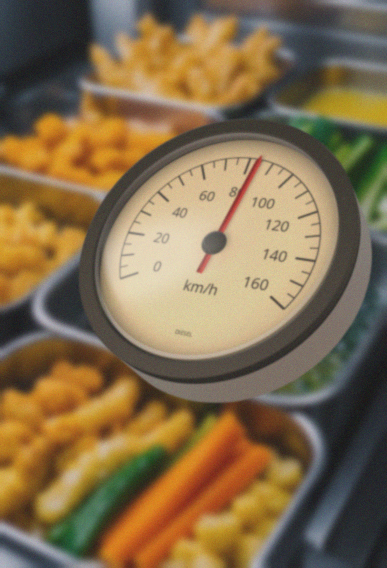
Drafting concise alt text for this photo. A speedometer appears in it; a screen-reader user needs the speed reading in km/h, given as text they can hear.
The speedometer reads 85 km/h
